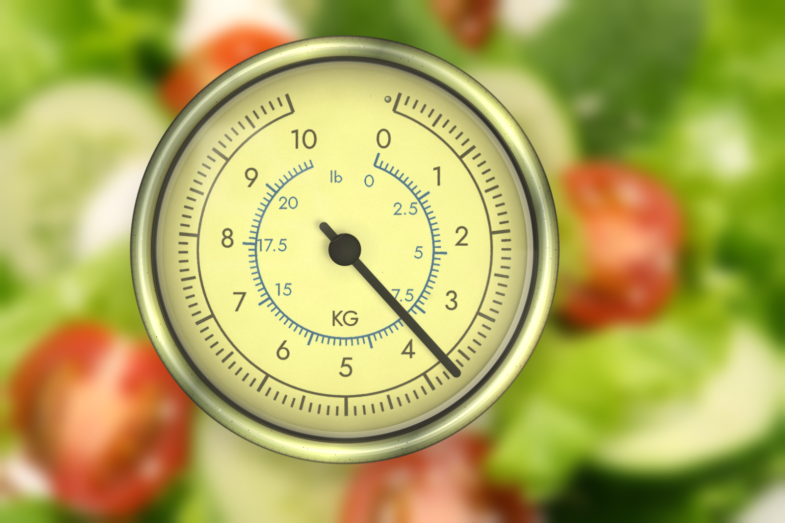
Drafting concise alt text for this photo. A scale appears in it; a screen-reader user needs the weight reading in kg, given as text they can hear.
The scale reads 3.7 kg
